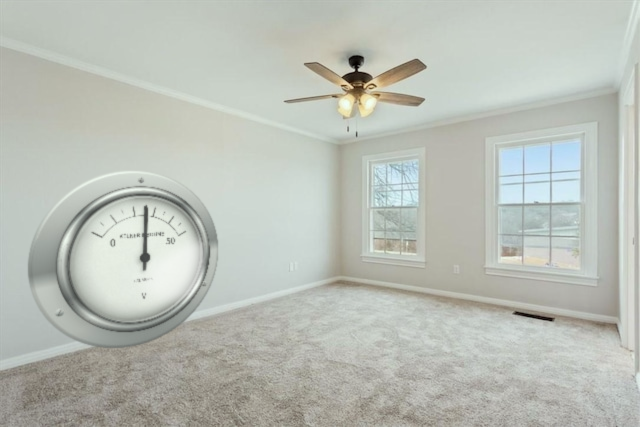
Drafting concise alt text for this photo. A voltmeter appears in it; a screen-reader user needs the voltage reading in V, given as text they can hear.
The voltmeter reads 25 V
